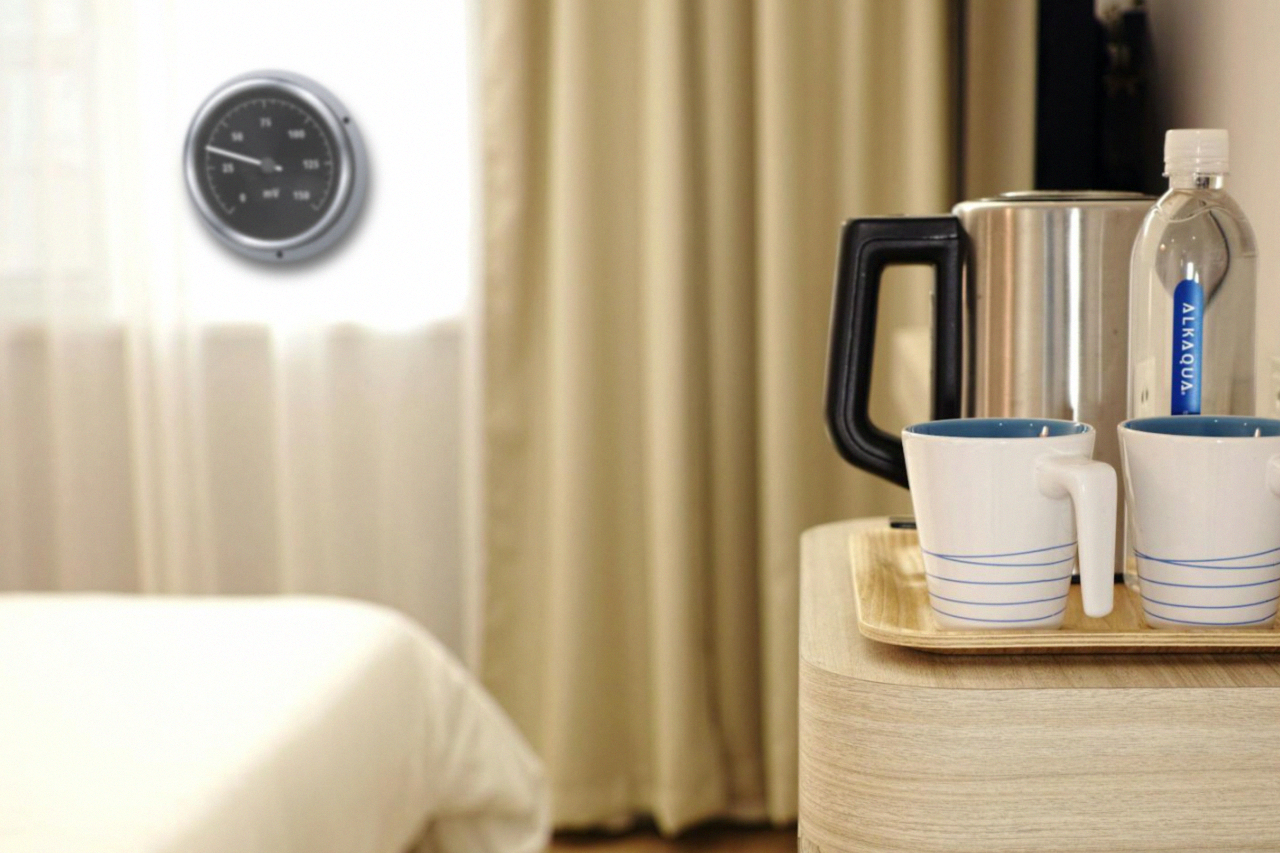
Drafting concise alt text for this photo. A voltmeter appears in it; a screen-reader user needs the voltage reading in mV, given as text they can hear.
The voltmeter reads 35 mV
